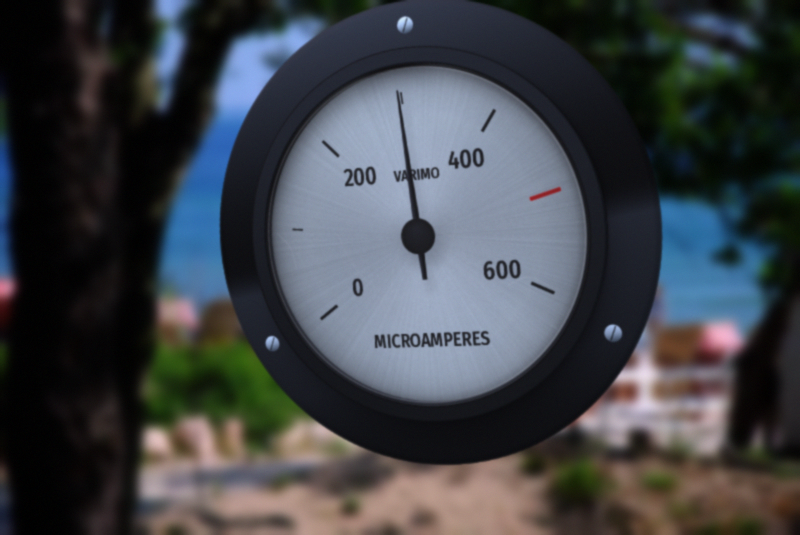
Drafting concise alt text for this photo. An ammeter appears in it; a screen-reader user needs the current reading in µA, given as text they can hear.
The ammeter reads 300 µA
